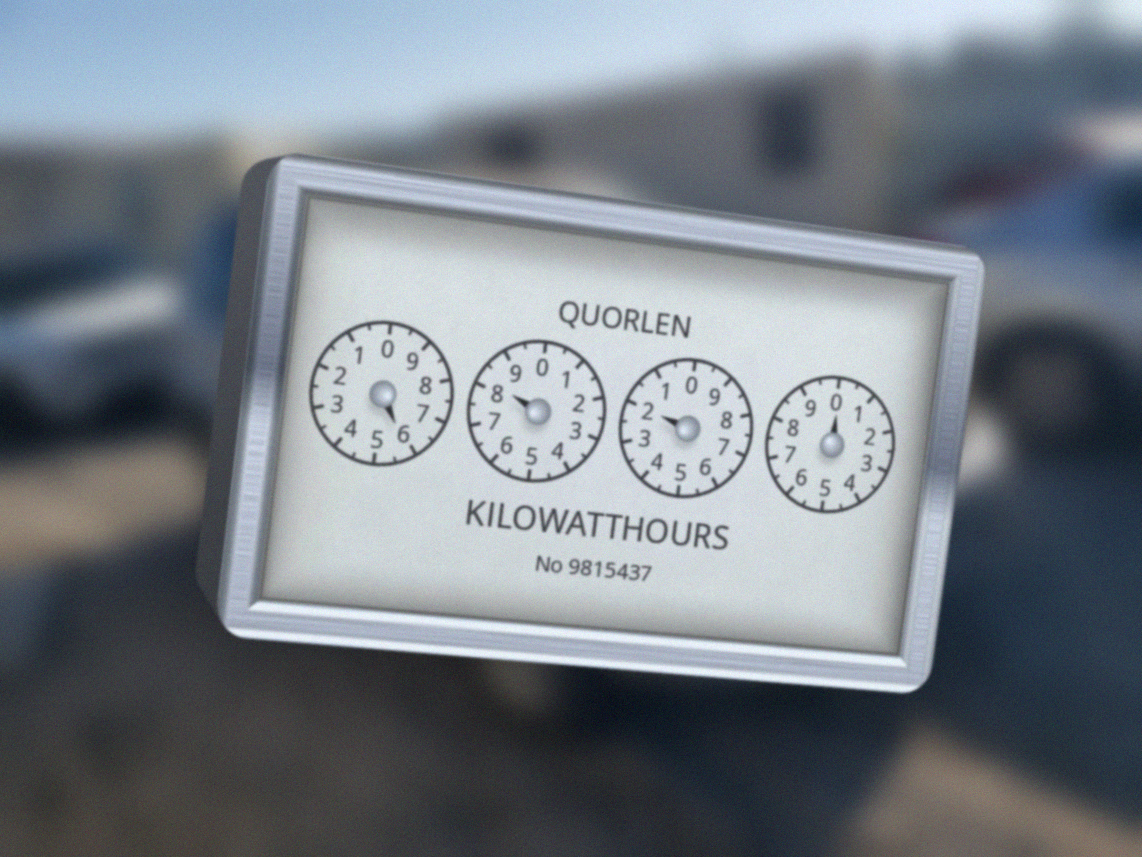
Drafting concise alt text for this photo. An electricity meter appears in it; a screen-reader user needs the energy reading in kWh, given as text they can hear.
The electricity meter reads 5820 kWh
